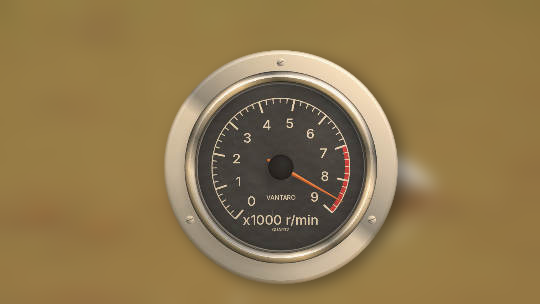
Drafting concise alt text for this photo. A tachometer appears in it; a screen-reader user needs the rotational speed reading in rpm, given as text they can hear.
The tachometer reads 8600 rpm
